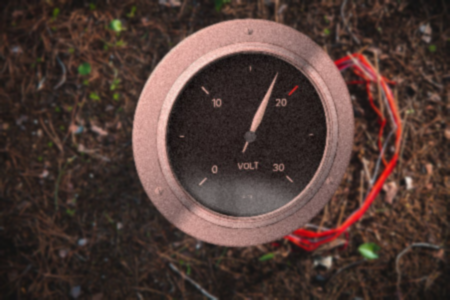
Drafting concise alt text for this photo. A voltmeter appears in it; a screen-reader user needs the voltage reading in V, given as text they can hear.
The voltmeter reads 17.5 V
